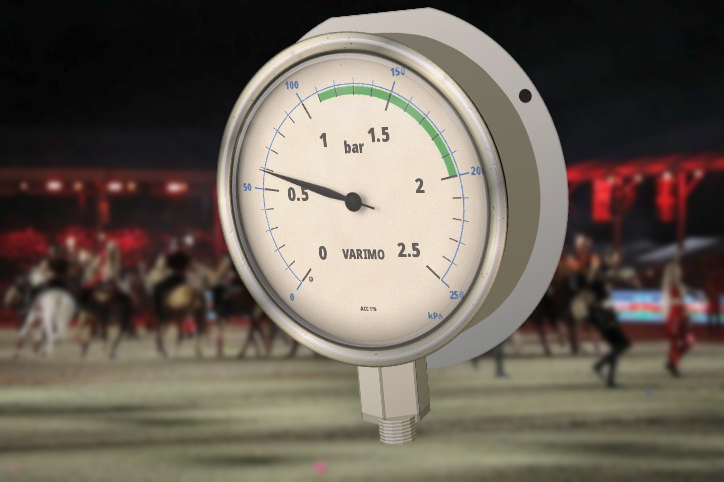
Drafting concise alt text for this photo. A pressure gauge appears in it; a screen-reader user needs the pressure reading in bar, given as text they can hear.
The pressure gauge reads 0.6 bar
